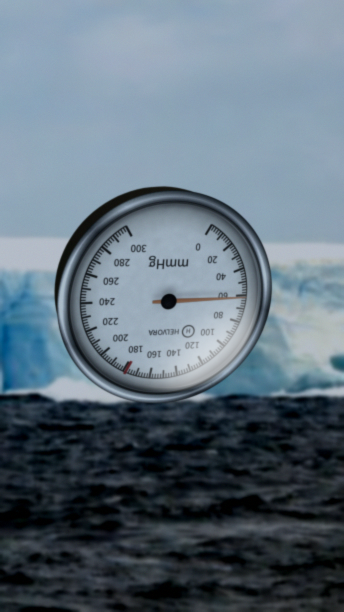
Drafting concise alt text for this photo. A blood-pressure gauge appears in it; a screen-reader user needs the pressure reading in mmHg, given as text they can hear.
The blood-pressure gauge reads 60 mmHg
